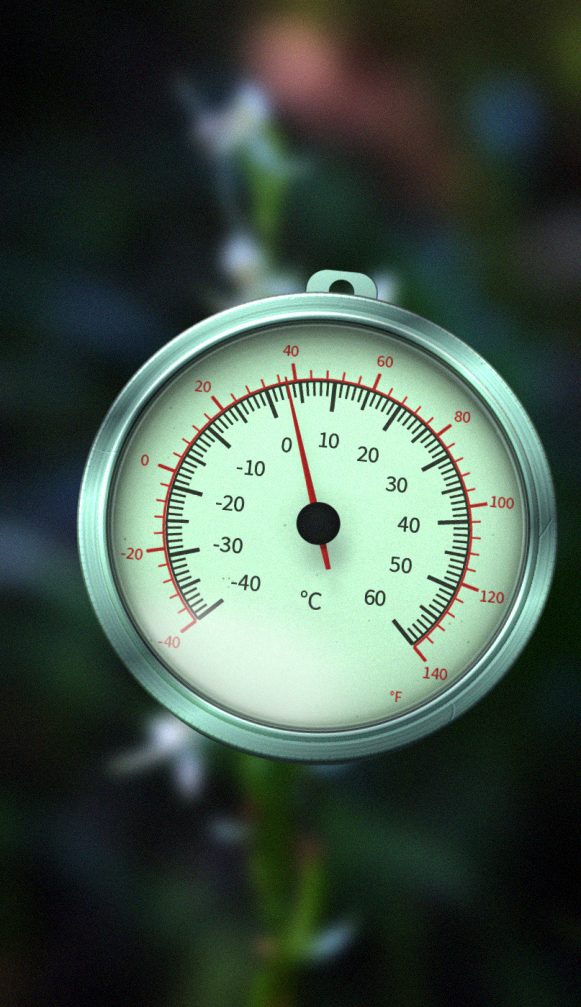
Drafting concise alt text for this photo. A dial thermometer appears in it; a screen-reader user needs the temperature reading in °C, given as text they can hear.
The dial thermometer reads 3 °C
